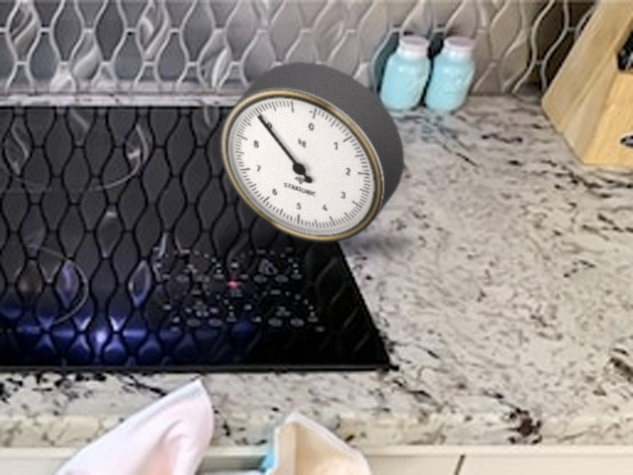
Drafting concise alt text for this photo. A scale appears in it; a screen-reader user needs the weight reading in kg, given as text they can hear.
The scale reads 9 kg
